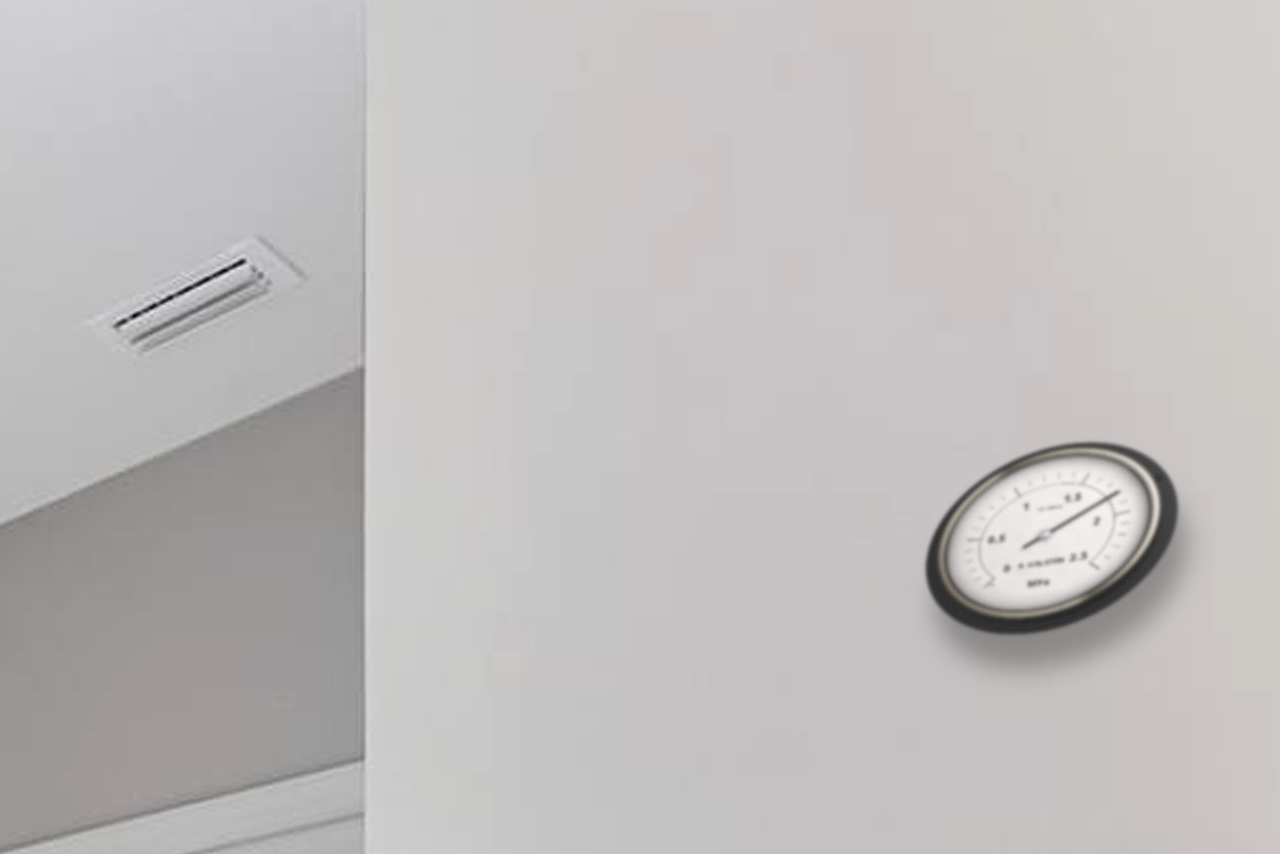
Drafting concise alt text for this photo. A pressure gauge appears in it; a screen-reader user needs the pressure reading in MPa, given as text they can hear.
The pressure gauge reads 1.8 MPa
